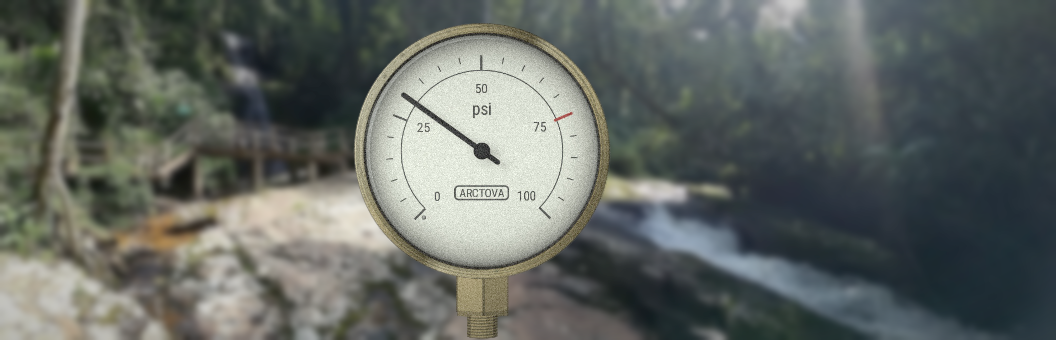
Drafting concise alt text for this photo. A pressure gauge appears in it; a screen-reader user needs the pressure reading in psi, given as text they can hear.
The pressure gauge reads 30 psi
